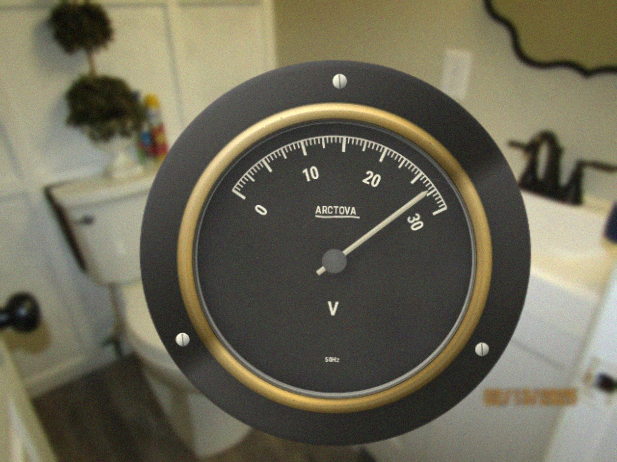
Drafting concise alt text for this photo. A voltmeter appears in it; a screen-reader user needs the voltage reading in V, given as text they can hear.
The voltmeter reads 27 V
